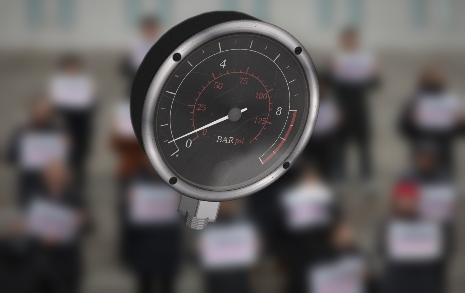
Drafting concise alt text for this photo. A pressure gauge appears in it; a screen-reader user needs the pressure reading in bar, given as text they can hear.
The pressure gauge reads 0.5 bar
